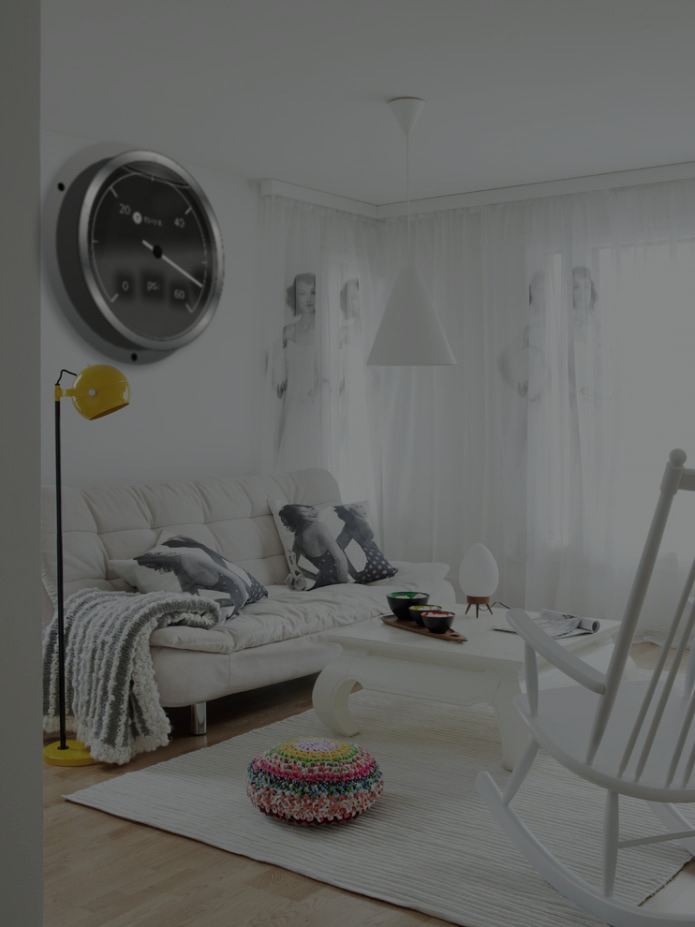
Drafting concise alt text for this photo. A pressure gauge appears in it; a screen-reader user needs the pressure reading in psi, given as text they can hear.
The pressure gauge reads 55 psi
